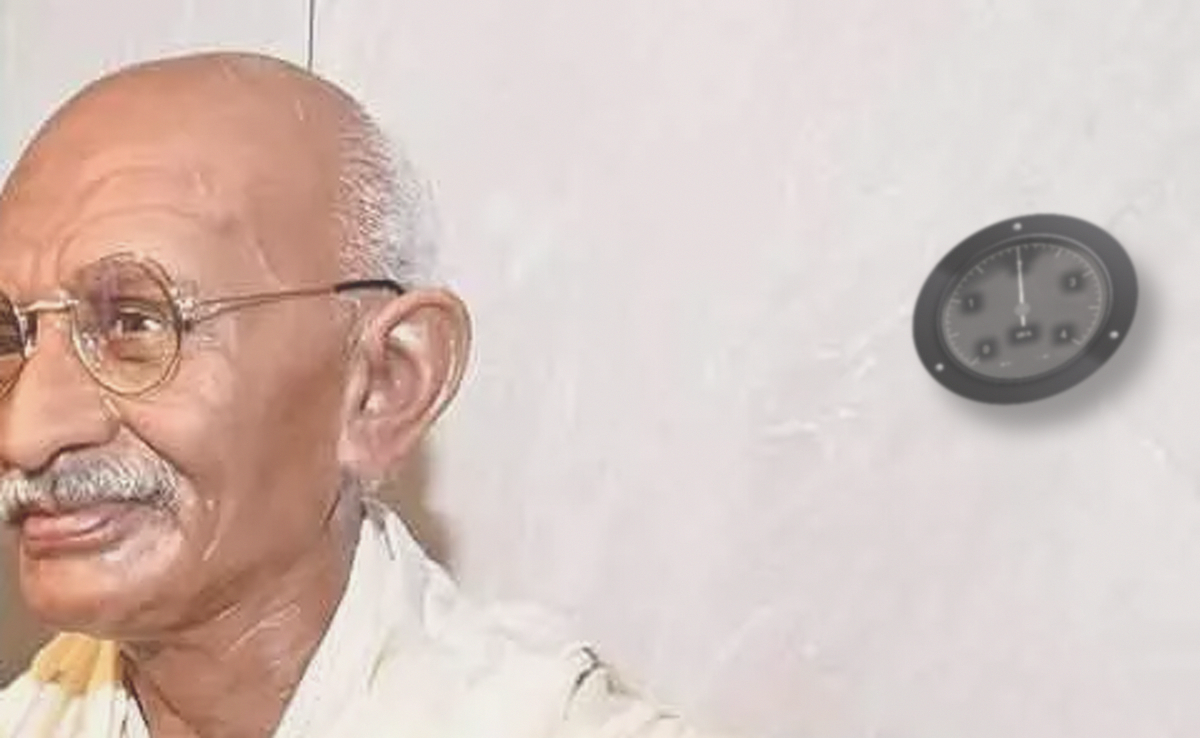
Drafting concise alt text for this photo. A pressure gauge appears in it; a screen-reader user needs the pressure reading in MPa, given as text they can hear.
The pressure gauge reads 2 MPa
